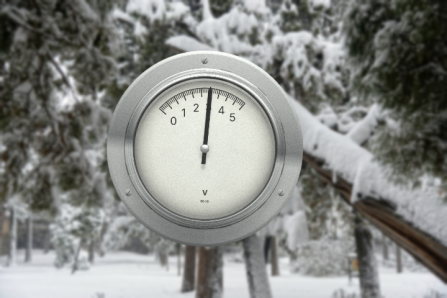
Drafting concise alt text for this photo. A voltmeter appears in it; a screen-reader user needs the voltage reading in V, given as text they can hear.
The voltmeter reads 3 V
